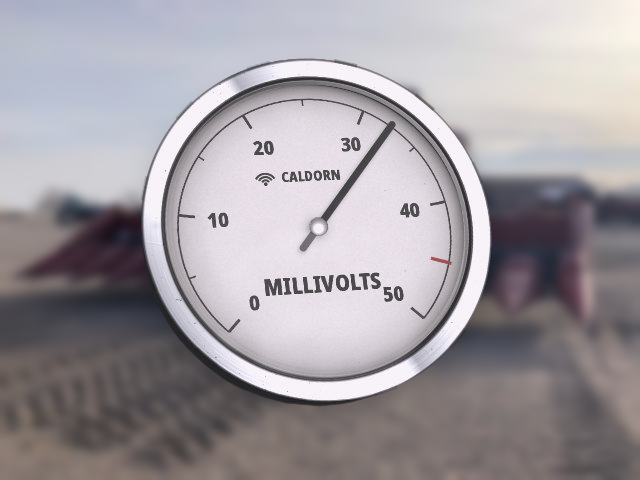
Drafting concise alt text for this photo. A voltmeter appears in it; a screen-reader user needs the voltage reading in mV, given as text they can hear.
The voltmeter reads 32.5 mV
